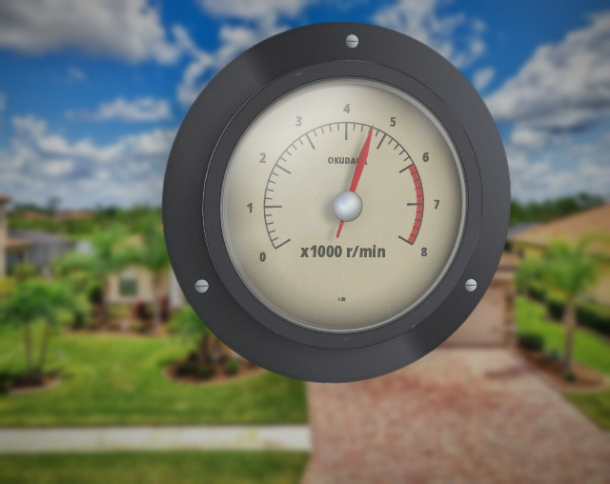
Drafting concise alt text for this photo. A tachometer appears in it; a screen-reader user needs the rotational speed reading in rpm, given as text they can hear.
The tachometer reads 4600 rpm
